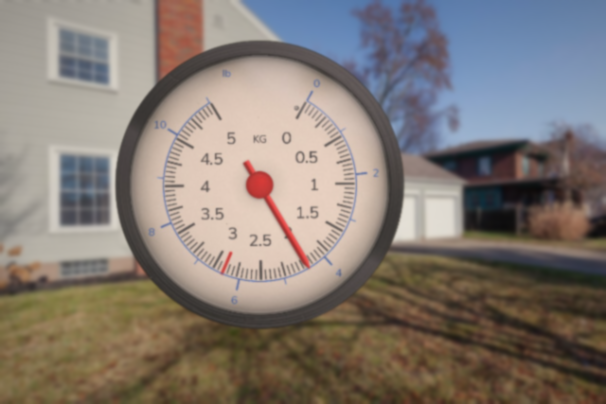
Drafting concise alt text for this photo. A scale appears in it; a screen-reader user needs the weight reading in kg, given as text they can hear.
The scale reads 2 kg
